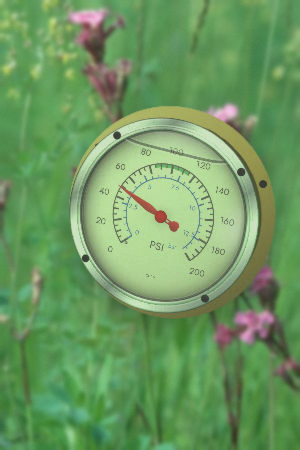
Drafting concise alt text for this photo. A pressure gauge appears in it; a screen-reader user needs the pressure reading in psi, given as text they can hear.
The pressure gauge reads 50 psi
